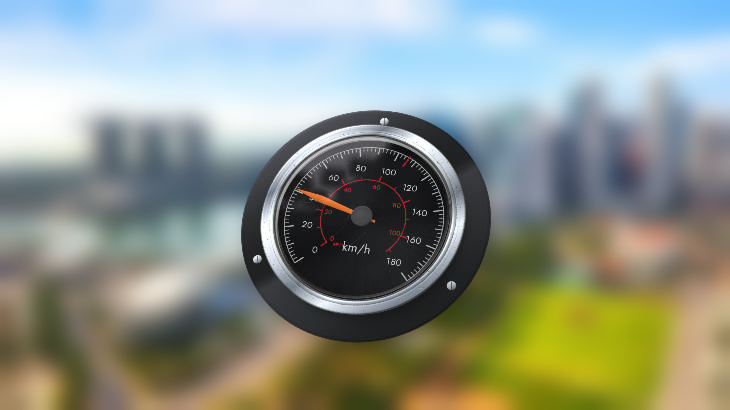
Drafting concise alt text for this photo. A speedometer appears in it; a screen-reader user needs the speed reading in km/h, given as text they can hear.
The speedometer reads 40 km/h
